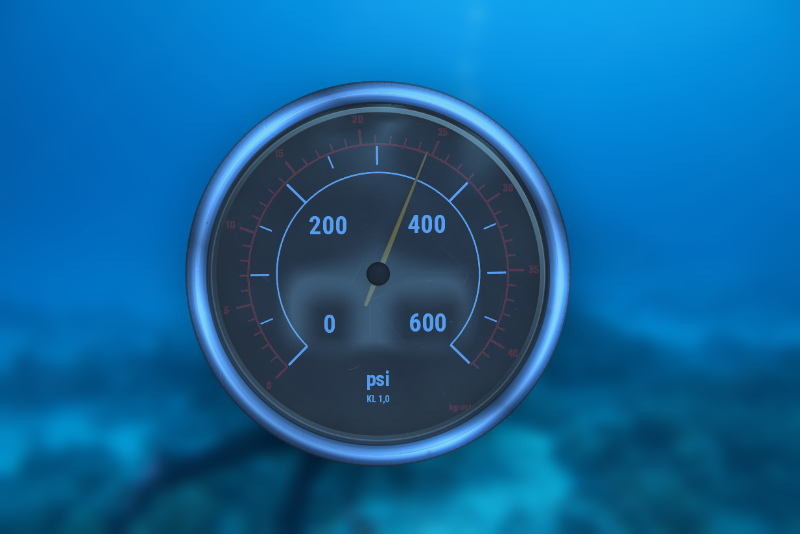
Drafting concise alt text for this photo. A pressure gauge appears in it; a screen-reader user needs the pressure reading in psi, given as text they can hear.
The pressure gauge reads 350 psi
